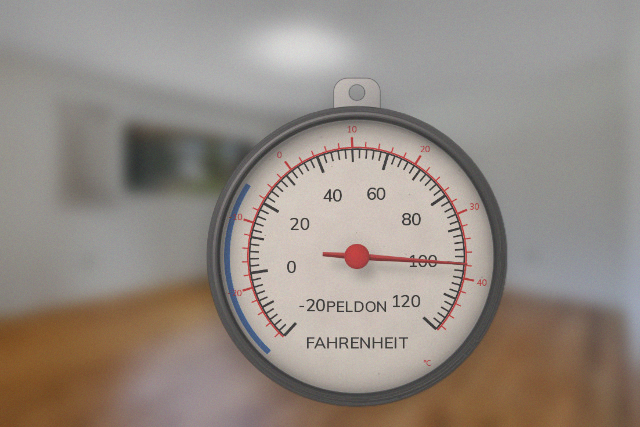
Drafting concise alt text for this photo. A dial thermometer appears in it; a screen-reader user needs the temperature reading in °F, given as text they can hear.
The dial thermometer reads 100 °F
